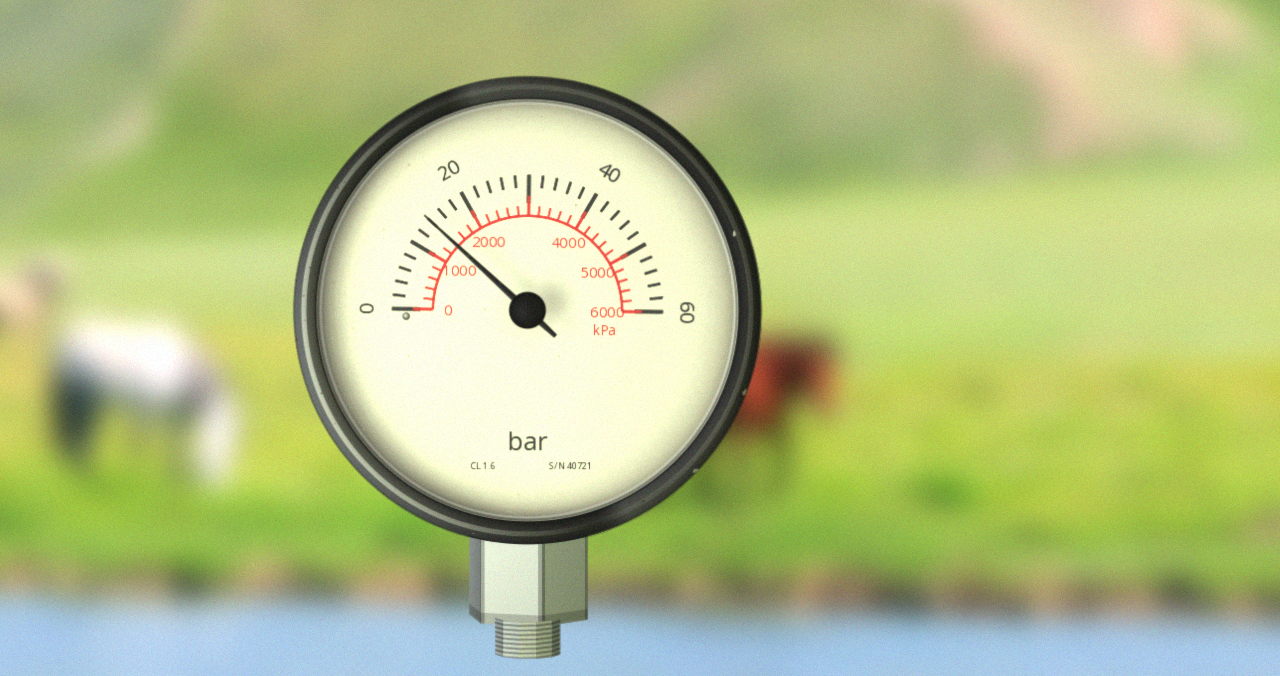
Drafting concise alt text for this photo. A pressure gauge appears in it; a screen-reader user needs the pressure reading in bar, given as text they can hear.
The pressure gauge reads 14 bar
